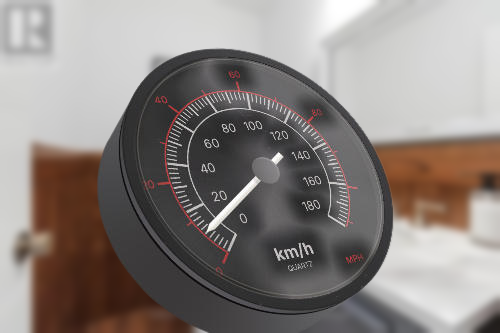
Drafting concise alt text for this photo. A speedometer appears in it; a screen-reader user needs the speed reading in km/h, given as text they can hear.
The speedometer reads 10 km/h
